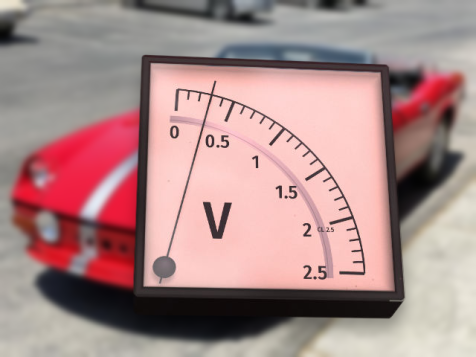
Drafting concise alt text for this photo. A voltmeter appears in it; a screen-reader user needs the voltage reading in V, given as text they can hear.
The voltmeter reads 0.3 V
